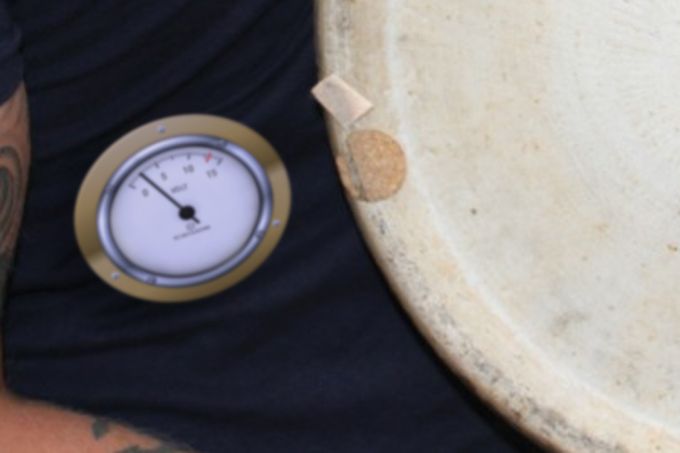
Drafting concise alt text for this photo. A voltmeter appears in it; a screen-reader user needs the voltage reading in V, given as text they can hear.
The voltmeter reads 2.5 V
